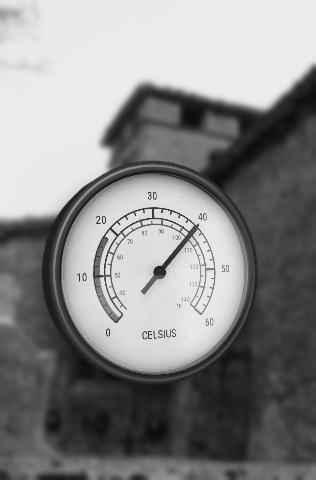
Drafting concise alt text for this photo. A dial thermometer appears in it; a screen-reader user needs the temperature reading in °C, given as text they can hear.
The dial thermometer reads 40 °C
